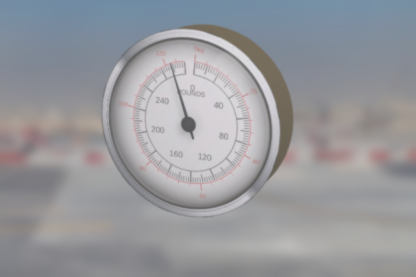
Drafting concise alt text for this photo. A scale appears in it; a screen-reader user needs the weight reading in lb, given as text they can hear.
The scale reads 270 lb
